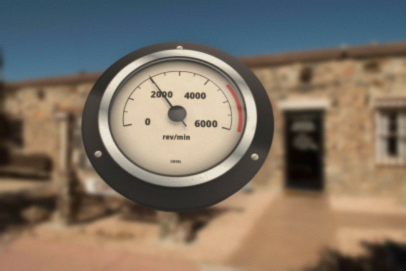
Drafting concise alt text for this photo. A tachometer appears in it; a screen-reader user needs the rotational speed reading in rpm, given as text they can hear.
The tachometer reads 2000 rpm
